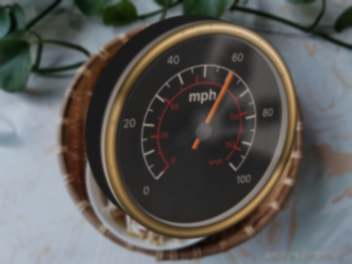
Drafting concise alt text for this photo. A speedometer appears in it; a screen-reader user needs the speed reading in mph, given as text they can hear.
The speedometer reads 60 mph
